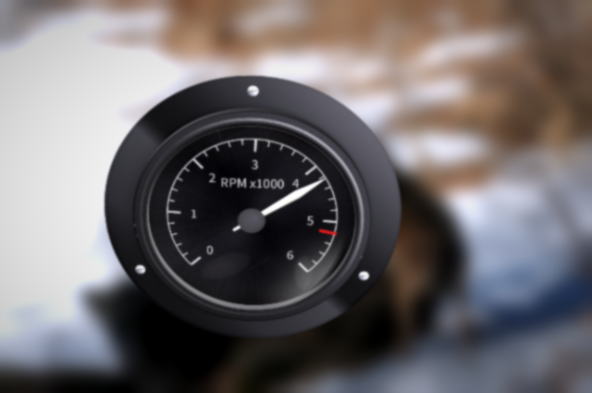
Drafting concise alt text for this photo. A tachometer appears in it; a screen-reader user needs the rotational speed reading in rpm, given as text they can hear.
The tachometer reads 4200 rpm
